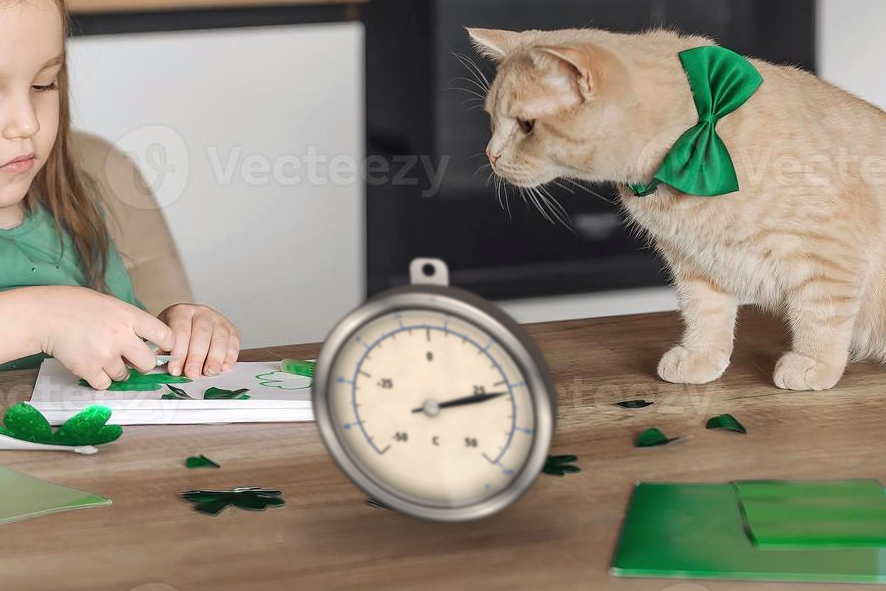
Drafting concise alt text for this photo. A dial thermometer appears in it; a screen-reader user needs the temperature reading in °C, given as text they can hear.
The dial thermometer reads 27.5 °C
